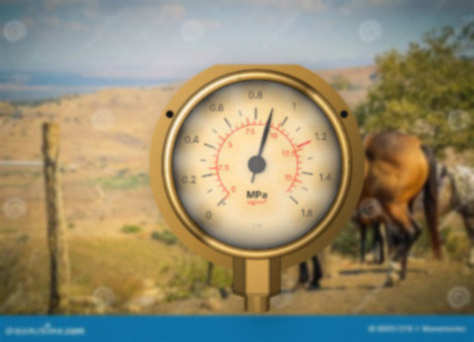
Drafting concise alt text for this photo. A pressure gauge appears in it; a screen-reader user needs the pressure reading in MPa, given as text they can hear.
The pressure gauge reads 0.9 MPa
